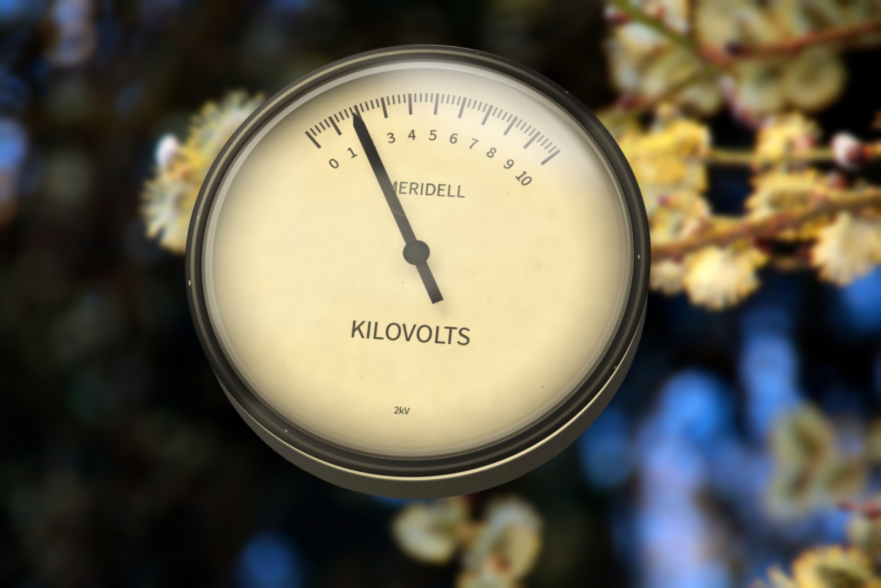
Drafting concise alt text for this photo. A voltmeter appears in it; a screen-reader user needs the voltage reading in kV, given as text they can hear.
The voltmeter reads 1.8 kV
